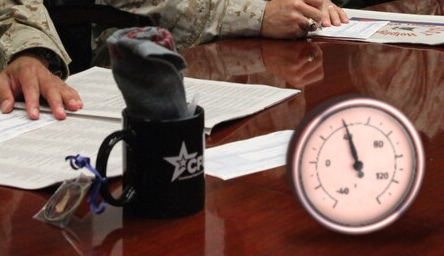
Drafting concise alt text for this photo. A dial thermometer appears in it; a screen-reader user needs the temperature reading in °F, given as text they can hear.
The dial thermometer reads 40 °F
